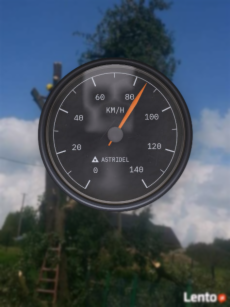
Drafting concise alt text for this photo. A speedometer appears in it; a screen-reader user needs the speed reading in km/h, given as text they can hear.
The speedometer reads 85 km/h
